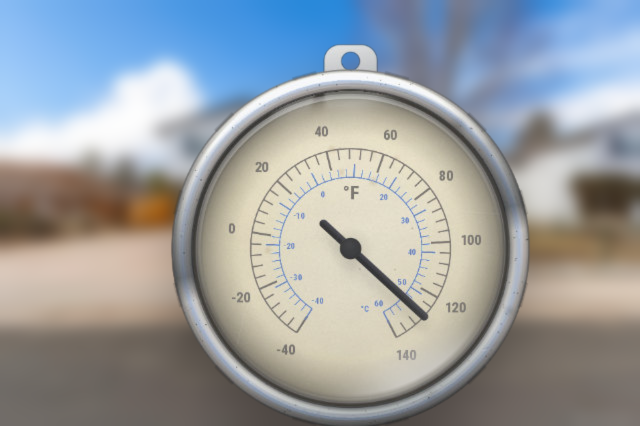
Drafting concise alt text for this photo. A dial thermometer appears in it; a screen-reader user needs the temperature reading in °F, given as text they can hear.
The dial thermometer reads 128 °F
